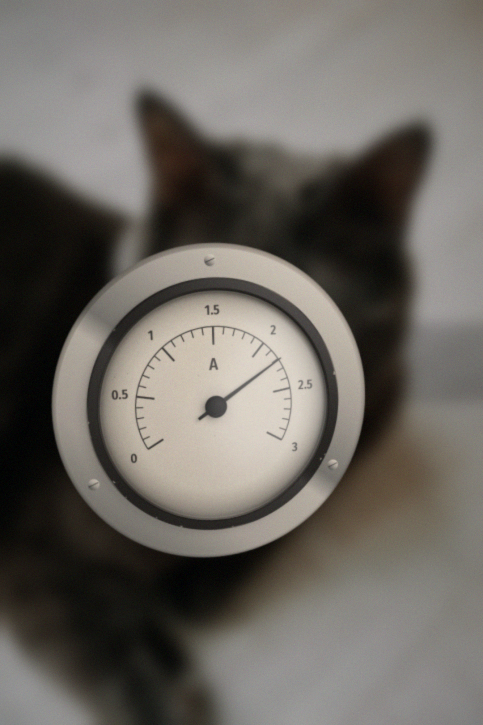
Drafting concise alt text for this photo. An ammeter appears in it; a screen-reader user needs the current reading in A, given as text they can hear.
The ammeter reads 2.2 A
